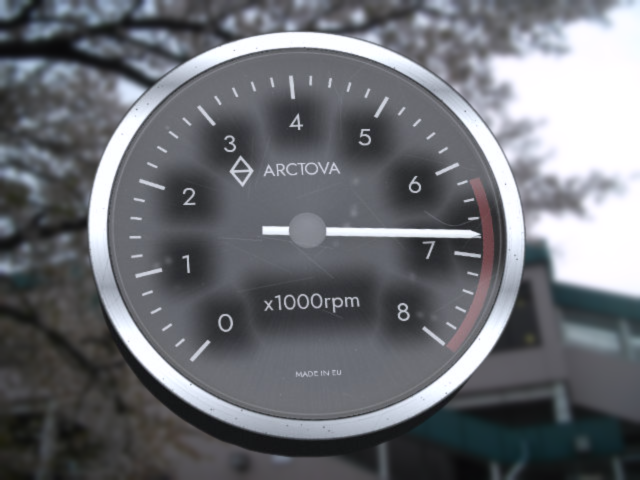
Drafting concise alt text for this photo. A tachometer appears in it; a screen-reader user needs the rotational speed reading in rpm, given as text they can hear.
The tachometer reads 6800 rpm
